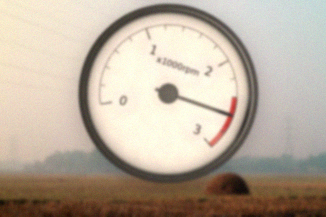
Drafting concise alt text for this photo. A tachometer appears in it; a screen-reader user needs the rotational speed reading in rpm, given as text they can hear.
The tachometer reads 2600 rpm
